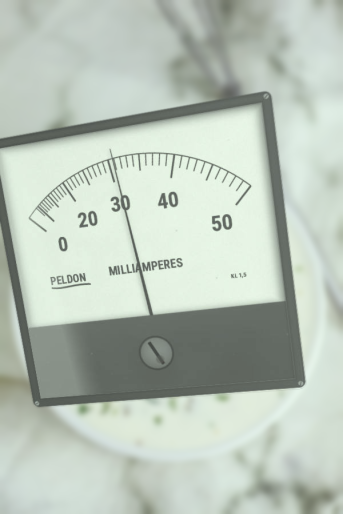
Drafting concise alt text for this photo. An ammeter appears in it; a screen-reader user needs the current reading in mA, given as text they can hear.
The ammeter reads 31 mA
